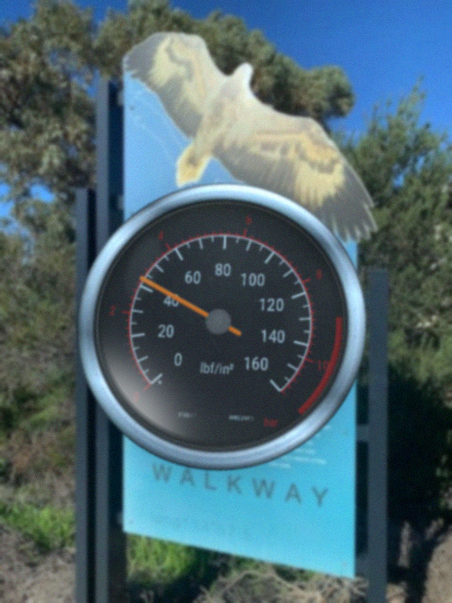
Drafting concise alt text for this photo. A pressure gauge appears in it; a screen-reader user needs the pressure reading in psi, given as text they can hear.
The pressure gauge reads 42.5 psi
